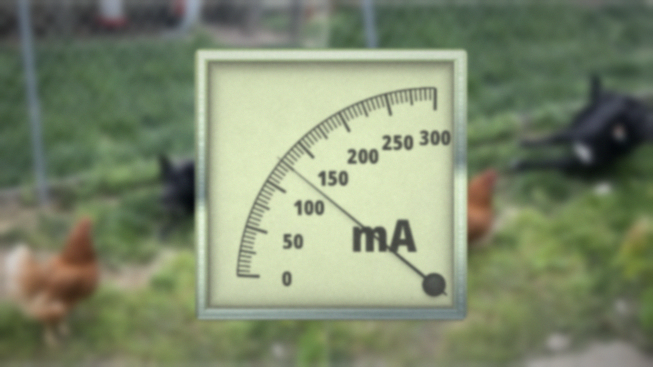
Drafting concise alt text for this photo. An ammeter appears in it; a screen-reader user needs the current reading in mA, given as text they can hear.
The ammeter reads 125 mA
